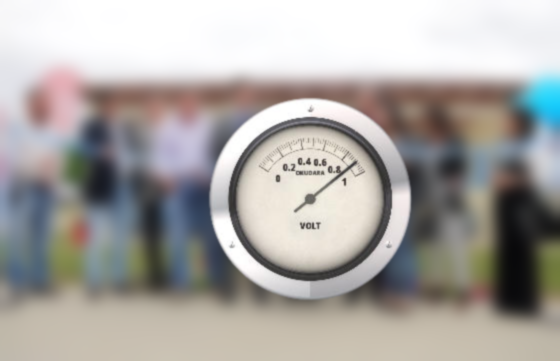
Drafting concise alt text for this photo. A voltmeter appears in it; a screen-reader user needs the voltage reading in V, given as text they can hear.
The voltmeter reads 0.9 V
